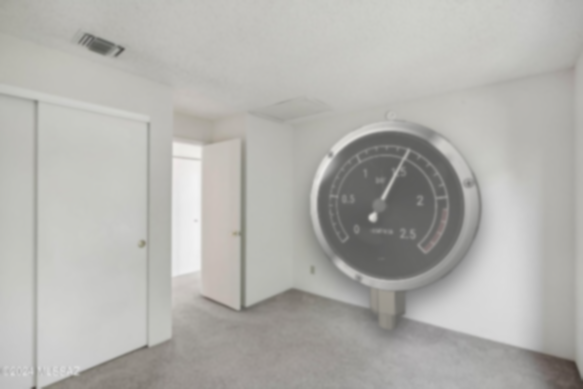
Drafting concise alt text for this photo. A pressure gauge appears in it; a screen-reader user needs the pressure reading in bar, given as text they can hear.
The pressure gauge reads 1.5 bar
